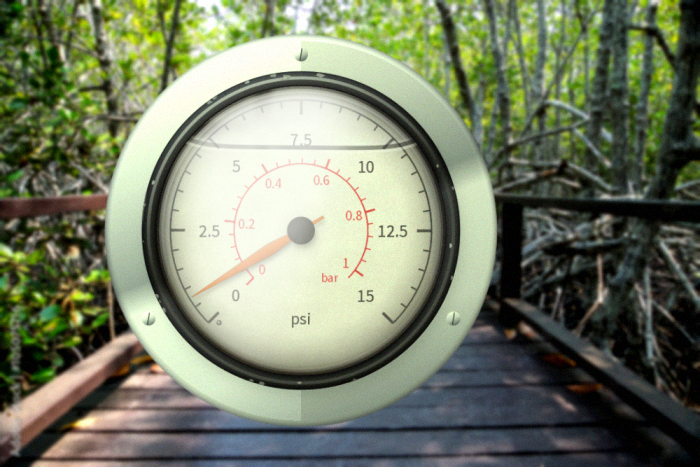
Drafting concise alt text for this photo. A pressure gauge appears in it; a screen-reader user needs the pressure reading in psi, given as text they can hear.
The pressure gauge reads 0.75 psi
